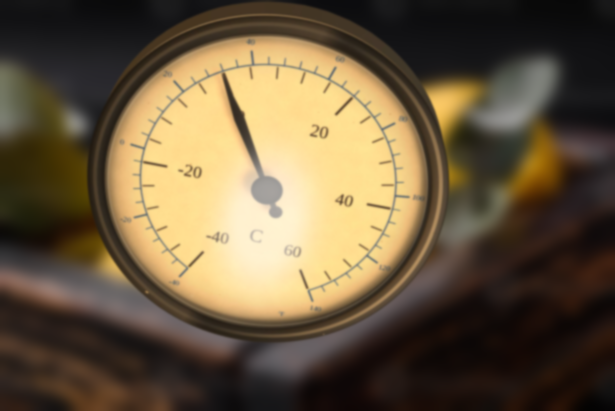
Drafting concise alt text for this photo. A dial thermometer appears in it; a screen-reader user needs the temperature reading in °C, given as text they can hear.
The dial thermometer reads 0 °C
